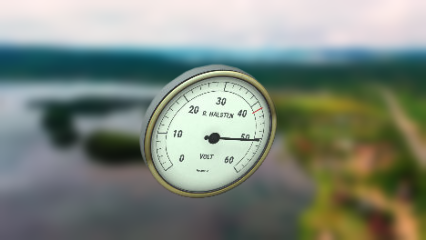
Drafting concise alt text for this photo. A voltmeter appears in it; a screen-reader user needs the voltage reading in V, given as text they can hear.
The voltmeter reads 50 V
